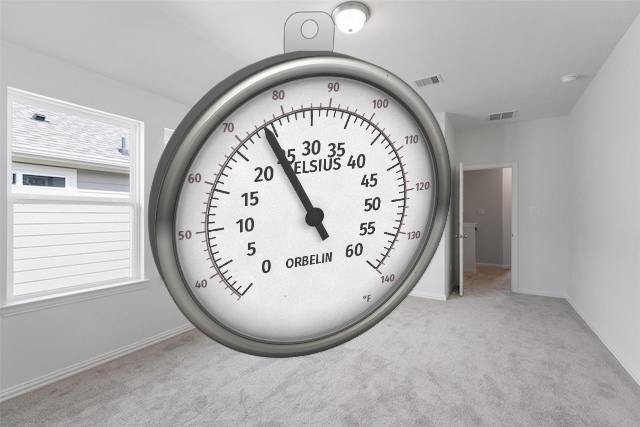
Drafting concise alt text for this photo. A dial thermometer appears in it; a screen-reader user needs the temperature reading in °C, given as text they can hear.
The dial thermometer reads 24 °C
